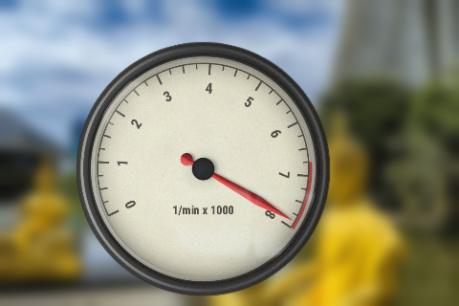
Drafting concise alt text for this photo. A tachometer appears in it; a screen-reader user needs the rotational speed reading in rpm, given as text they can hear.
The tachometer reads 7875 rpm
